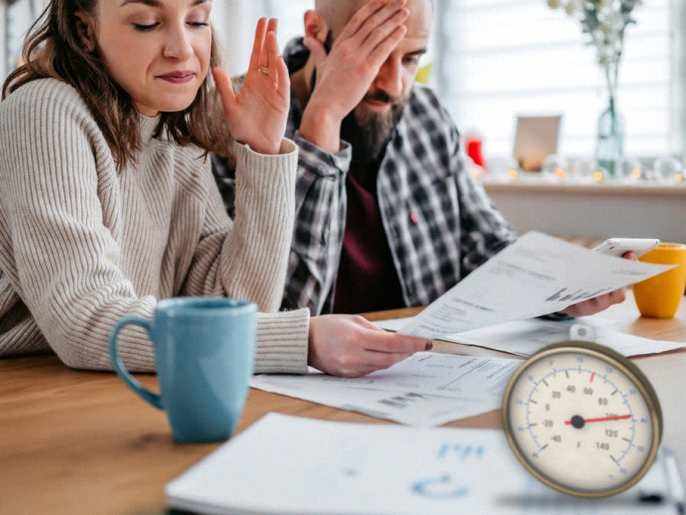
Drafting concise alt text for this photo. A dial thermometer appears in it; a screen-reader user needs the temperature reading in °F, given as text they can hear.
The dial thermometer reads 100 °F
